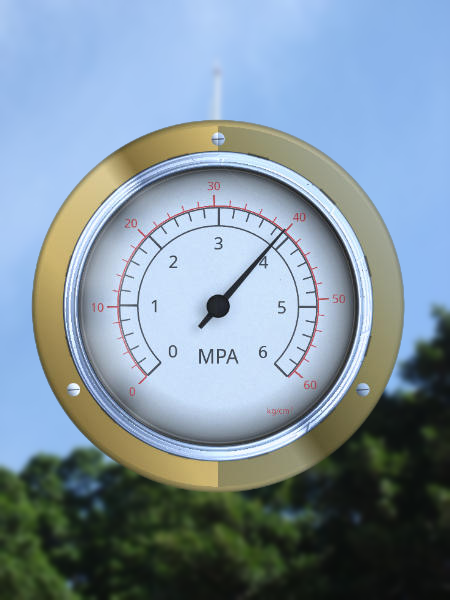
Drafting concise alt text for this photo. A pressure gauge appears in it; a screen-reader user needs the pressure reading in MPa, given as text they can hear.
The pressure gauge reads 3.9 MPa
